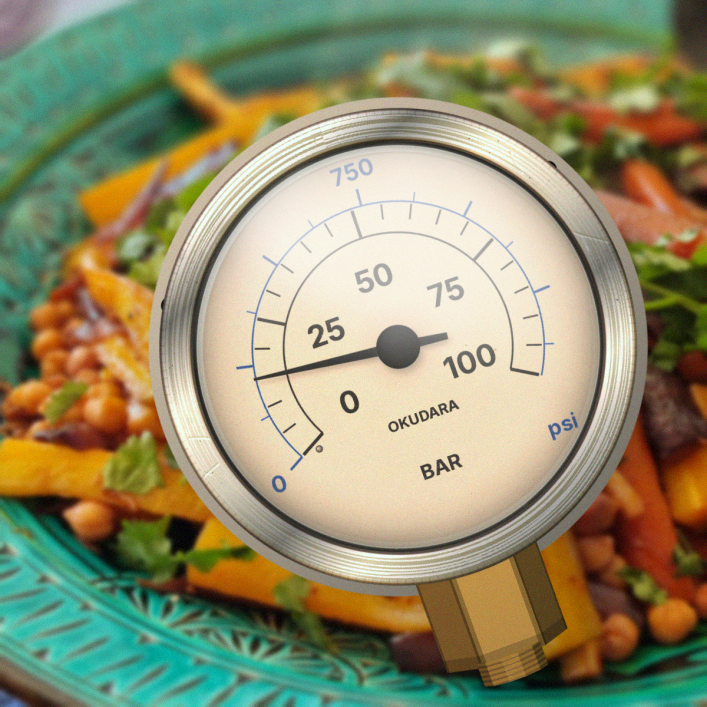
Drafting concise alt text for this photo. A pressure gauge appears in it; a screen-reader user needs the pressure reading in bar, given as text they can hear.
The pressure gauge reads 15 bar
